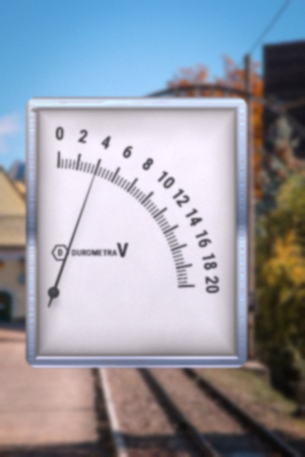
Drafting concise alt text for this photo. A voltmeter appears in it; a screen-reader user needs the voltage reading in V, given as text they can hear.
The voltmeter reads 4 V
